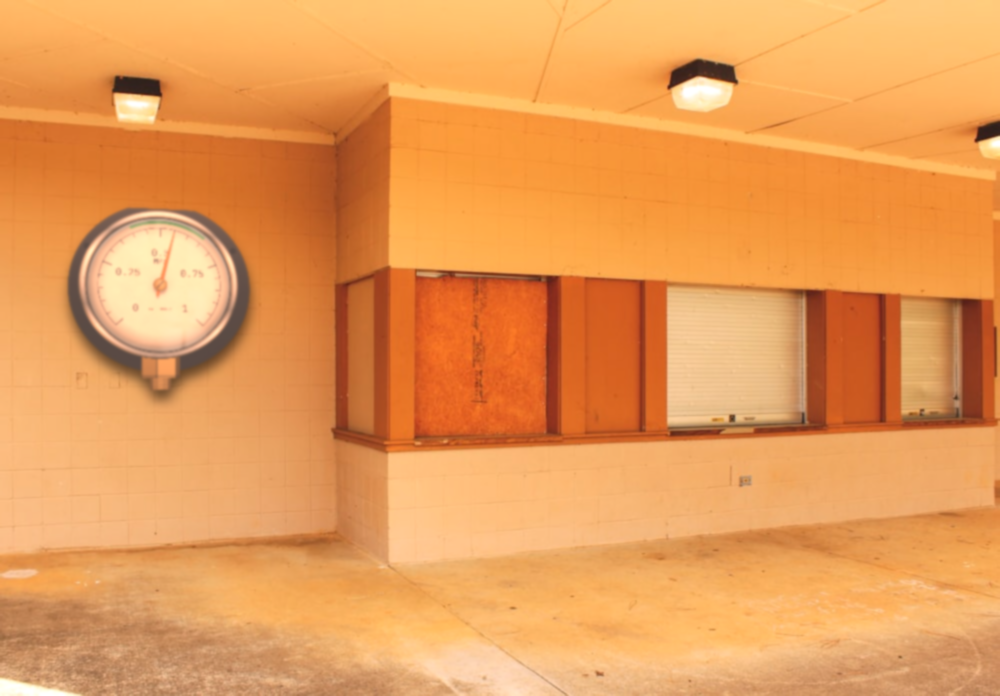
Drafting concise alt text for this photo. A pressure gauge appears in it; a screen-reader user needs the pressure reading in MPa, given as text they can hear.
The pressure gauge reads 0.55 MPa
